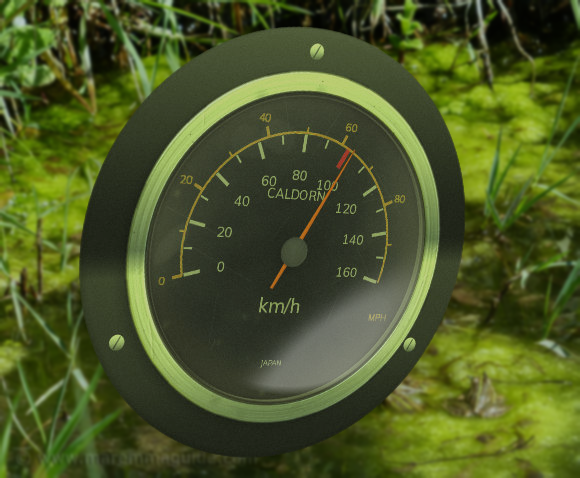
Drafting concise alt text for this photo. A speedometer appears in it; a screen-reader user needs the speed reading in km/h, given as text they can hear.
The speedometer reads 100 km/h
